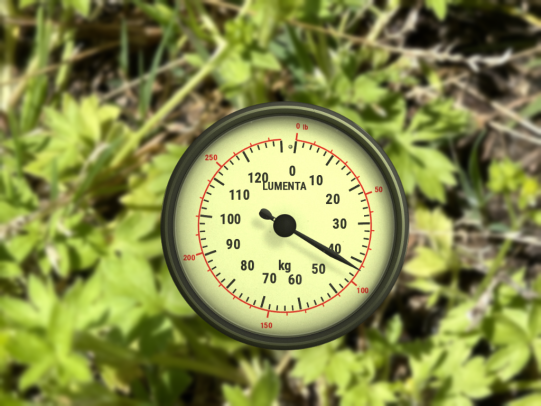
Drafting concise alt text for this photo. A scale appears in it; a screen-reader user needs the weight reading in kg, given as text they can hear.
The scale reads 42 kg
